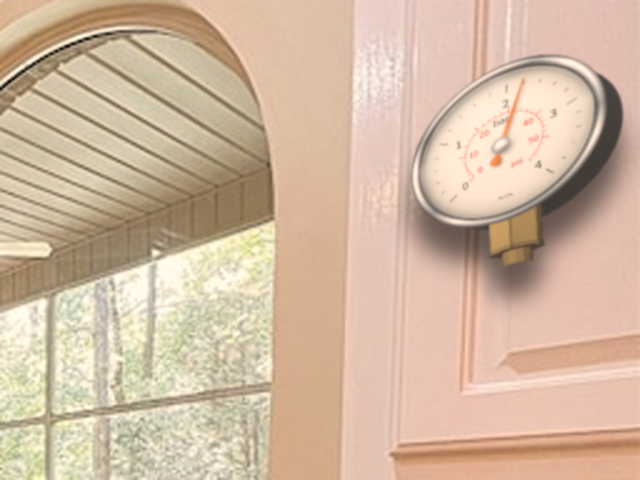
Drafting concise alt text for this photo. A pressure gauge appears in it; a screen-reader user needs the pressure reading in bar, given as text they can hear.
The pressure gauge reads 2.2 bar
